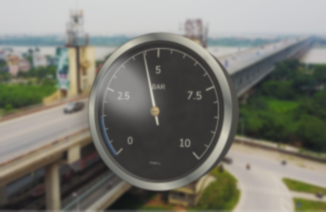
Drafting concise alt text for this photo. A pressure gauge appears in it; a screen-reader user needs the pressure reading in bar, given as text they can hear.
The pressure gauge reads 4.5 bar
